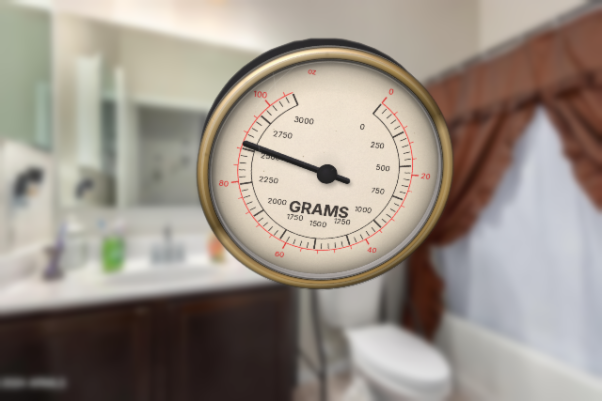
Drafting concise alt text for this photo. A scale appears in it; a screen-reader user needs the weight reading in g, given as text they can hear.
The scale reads 2550 g
